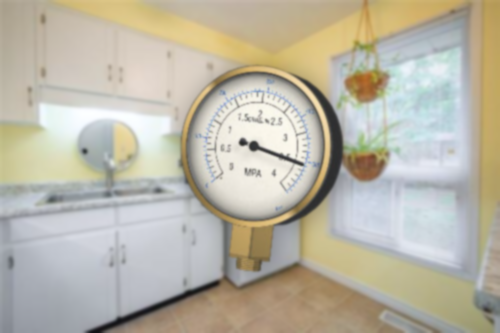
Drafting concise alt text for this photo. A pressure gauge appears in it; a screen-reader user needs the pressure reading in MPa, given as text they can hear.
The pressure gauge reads 3.5 MPa
